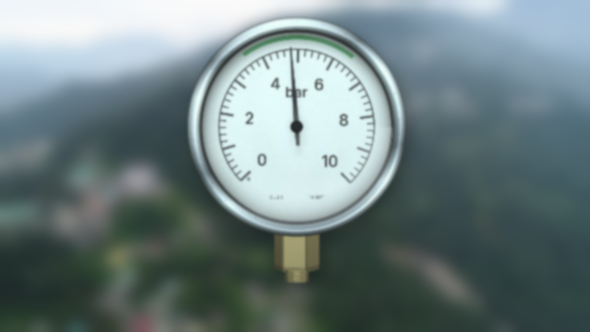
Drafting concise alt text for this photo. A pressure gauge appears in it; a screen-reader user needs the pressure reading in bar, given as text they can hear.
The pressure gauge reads 4.8 bar
